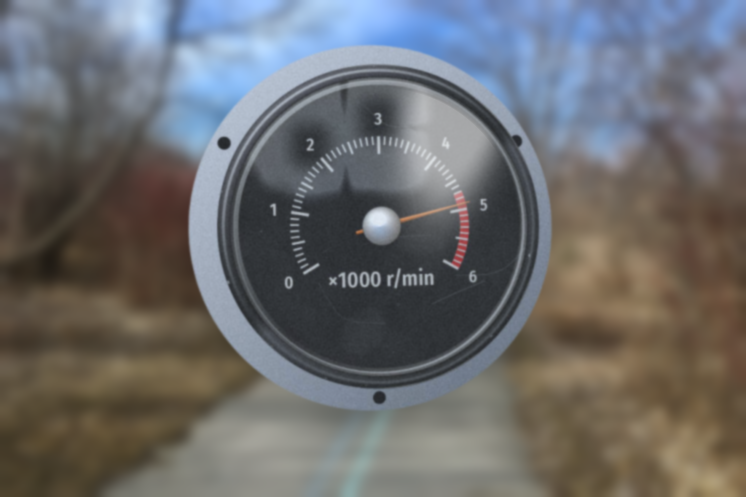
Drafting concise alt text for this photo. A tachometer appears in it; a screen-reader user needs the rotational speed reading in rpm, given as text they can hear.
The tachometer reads 4900 rpm
